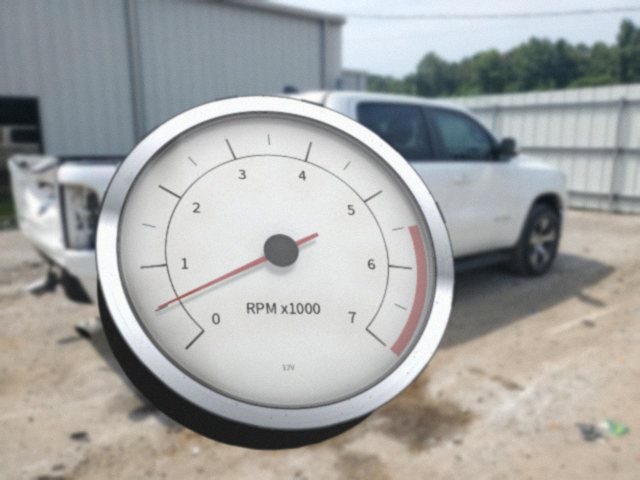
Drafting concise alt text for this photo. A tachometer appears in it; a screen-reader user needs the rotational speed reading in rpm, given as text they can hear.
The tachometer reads 500 rpm
